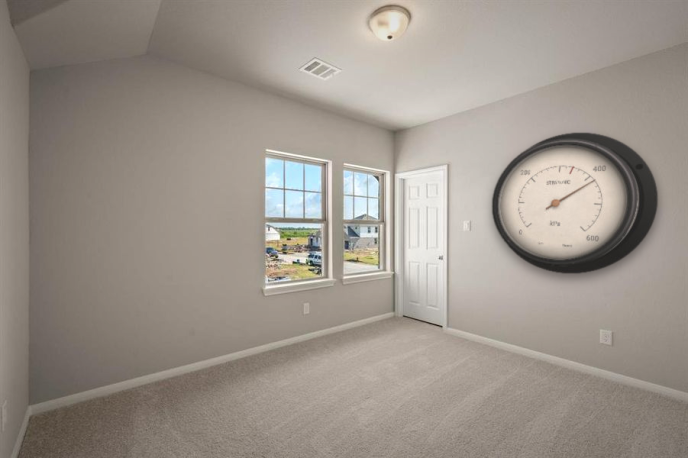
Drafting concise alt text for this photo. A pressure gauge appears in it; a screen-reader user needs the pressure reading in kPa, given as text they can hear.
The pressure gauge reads 420 kPa
